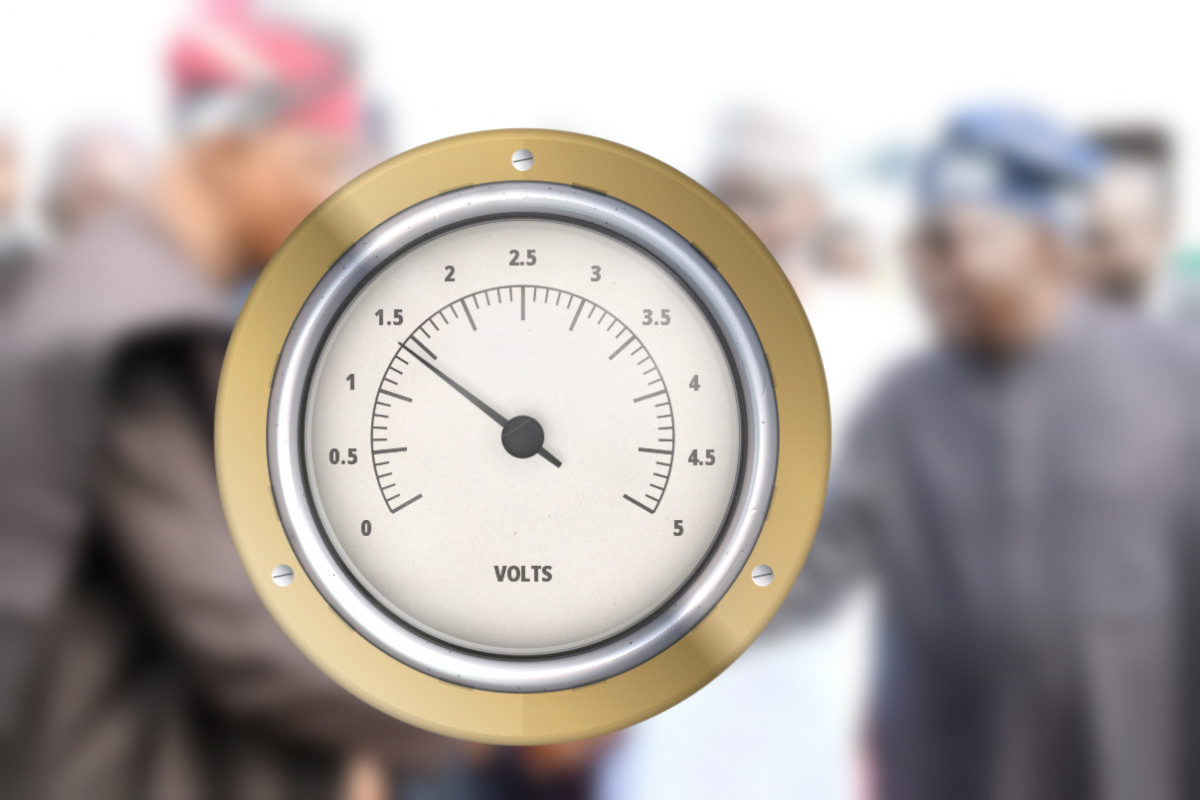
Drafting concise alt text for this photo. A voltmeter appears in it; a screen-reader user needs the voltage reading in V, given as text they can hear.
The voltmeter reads 1.4 V
